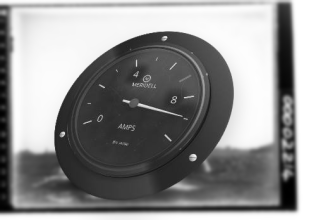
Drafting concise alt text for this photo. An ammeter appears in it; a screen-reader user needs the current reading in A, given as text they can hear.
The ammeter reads 9 A
